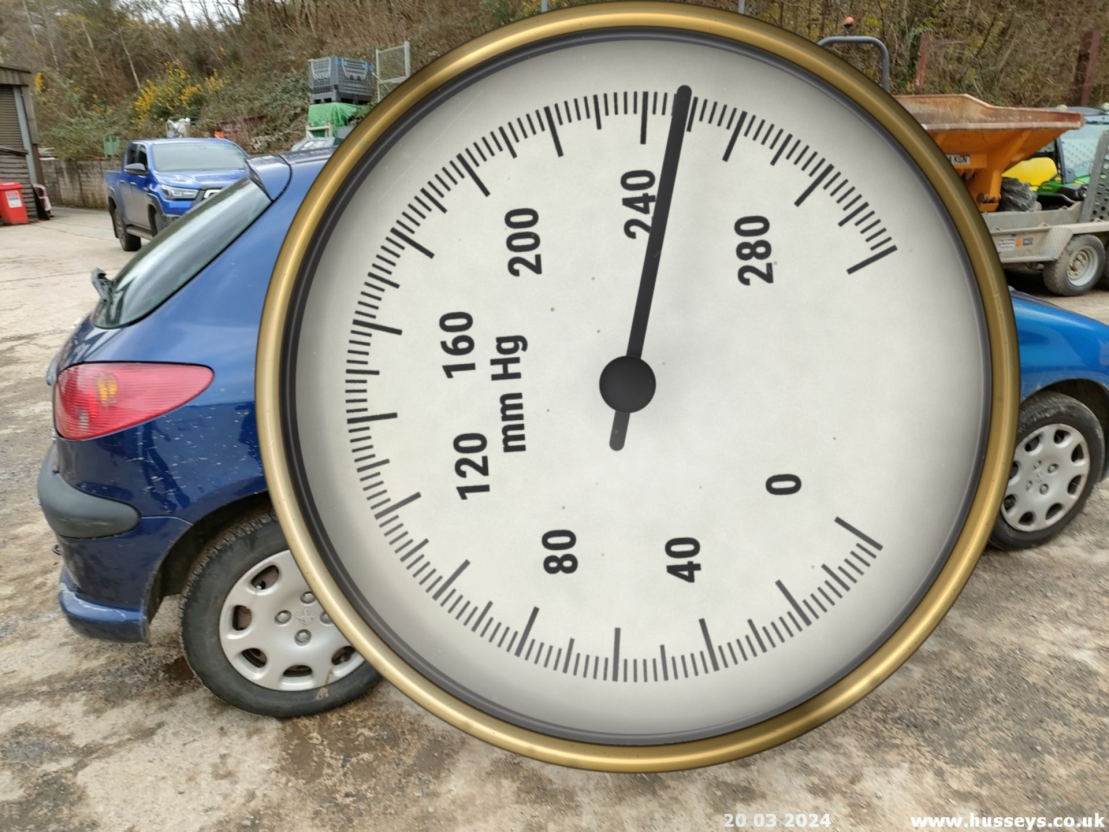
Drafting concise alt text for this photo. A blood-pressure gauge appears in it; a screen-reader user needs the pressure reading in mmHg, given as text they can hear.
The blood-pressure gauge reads 248 mmHg
